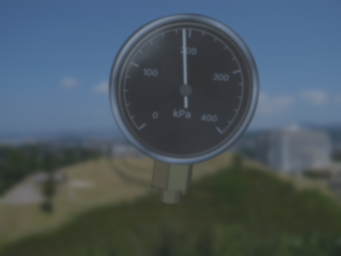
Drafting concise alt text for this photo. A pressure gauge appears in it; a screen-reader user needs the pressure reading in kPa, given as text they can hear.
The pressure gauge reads 190 kPa
